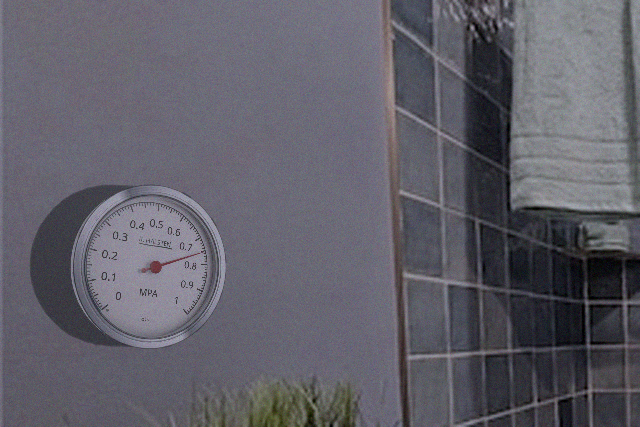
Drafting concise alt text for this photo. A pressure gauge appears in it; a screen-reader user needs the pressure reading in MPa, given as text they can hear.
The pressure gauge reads 0.75 MPa
